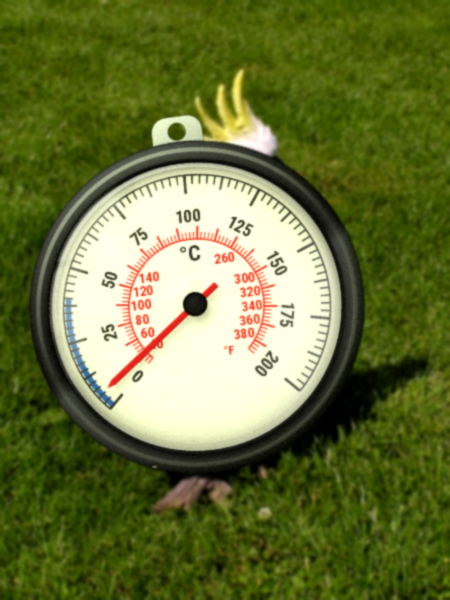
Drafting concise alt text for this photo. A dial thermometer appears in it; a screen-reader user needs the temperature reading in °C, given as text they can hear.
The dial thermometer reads 5 °C
